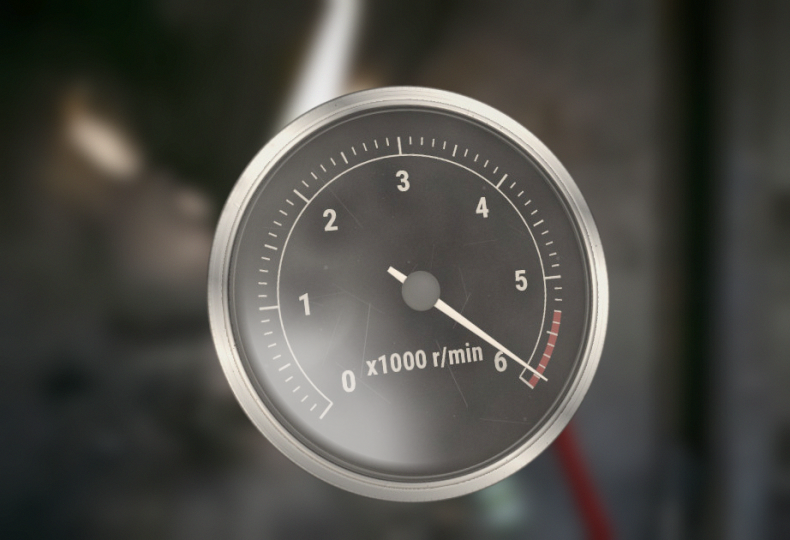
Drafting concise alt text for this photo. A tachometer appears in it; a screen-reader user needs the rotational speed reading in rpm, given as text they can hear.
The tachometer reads 5900 rpm
